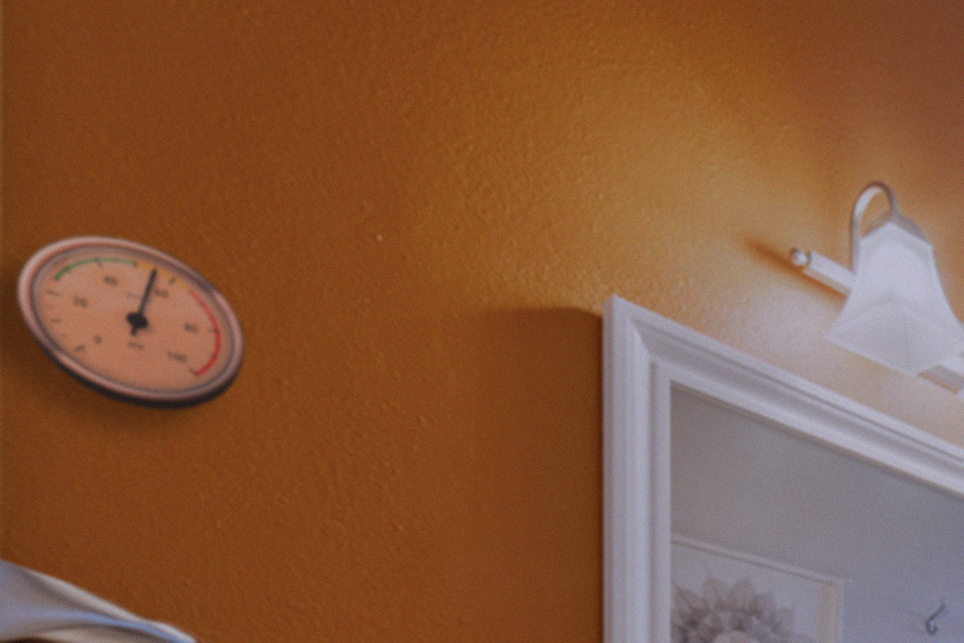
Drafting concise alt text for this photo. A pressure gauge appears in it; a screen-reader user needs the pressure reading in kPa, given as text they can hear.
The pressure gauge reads 55 kPa
